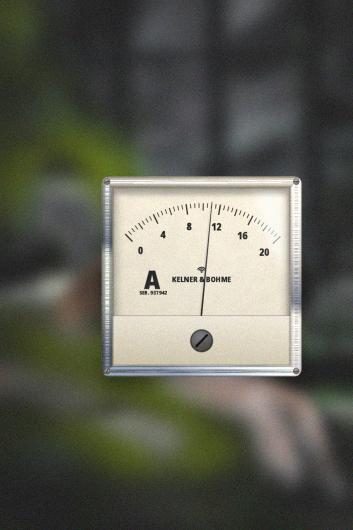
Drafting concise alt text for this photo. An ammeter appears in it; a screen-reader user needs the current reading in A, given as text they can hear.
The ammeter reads 11 A
